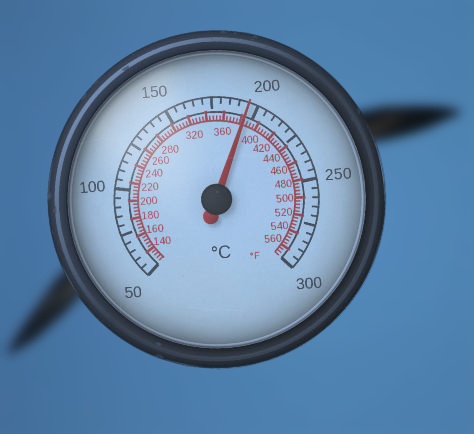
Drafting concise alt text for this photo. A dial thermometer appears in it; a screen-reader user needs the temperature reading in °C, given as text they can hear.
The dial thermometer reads 195 °C
